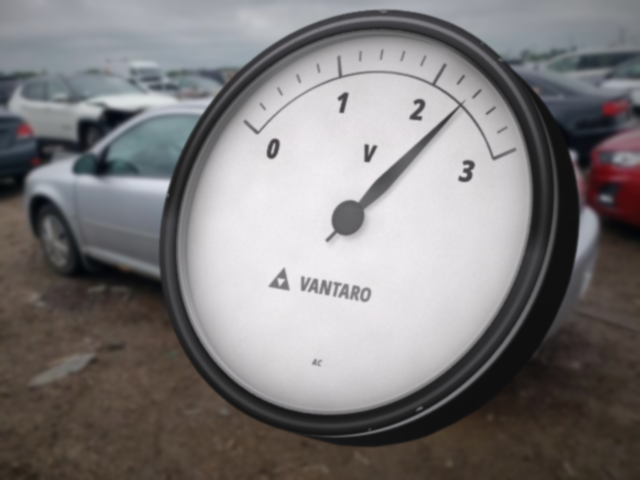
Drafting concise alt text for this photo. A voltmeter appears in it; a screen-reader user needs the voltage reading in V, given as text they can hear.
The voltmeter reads 2.4 V
